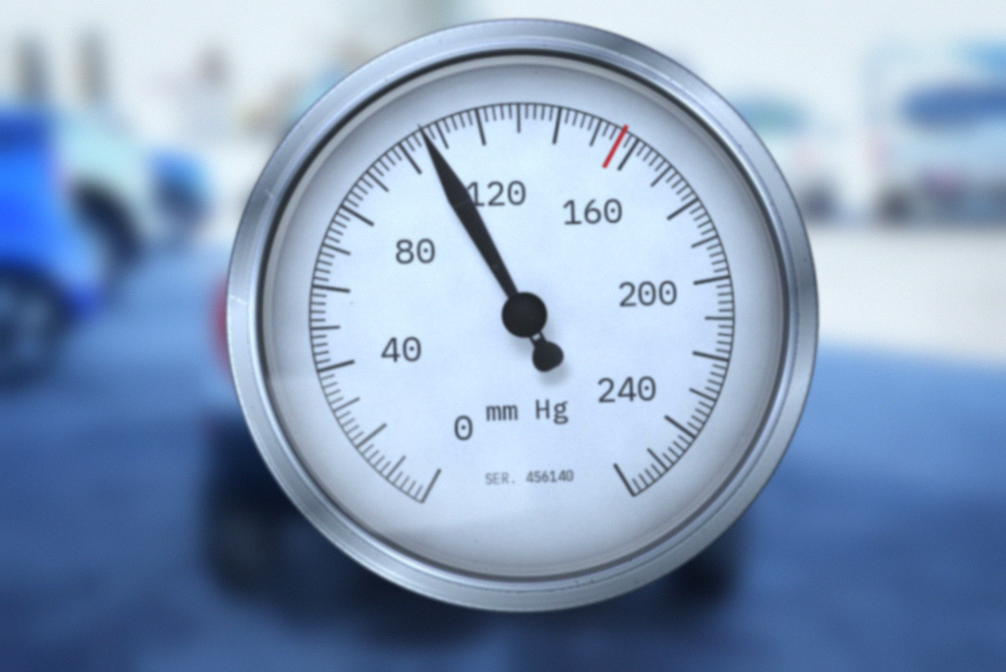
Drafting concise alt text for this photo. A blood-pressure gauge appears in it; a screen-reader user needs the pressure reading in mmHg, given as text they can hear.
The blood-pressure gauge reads 106 mmHg
